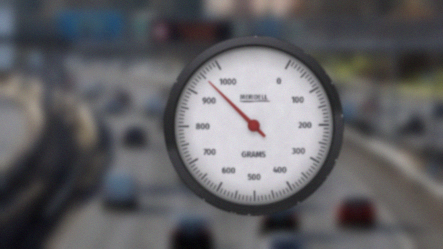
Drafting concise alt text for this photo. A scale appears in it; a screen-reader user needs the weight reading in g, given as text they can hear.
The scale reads 950 g
